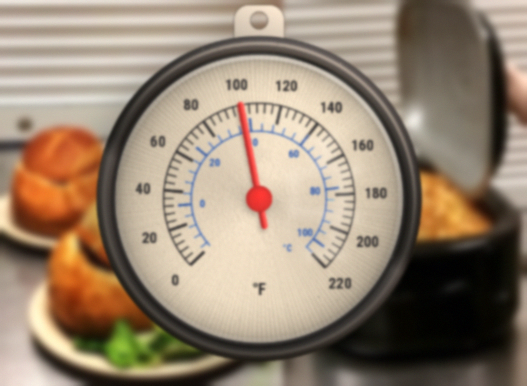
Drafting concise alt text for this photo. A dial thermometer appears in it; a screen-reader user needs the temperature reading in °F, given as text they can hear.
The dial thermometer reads 100 °F
